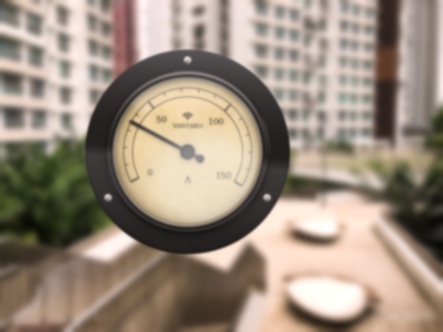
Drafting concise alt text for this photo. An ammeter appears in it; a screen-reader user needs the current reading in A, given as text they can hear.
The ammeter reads 35 A
